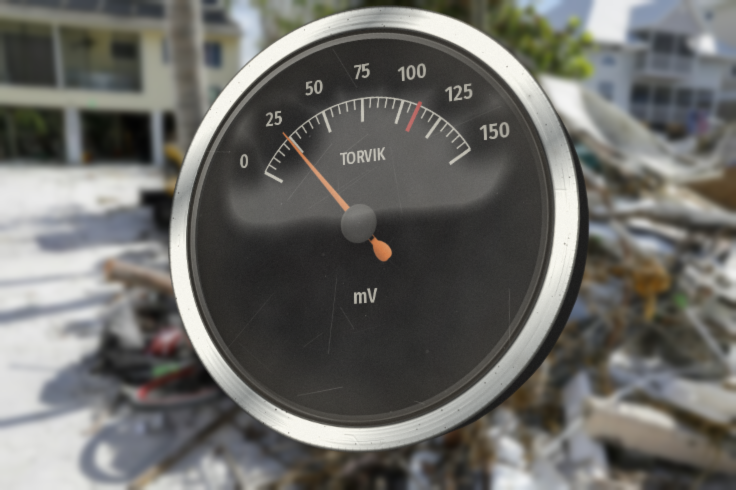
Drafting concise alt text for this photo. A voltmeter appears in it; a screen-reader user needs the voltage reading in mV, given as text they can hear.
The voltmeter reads 25 mV
